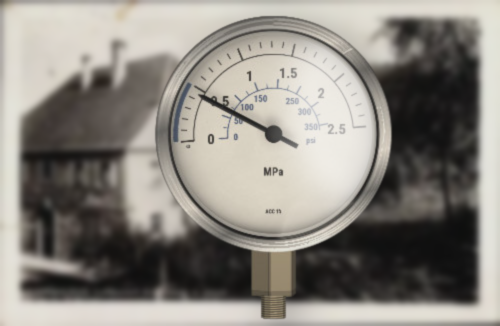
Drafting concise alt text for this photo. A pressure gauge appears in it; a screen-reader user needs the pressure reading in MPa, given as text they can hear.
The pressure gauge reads 0.45 MPa
